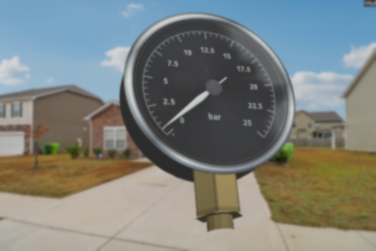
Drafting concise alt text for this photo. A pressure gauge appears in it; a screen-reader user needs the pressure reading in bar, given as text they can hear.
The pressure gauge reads 0.5 bar
